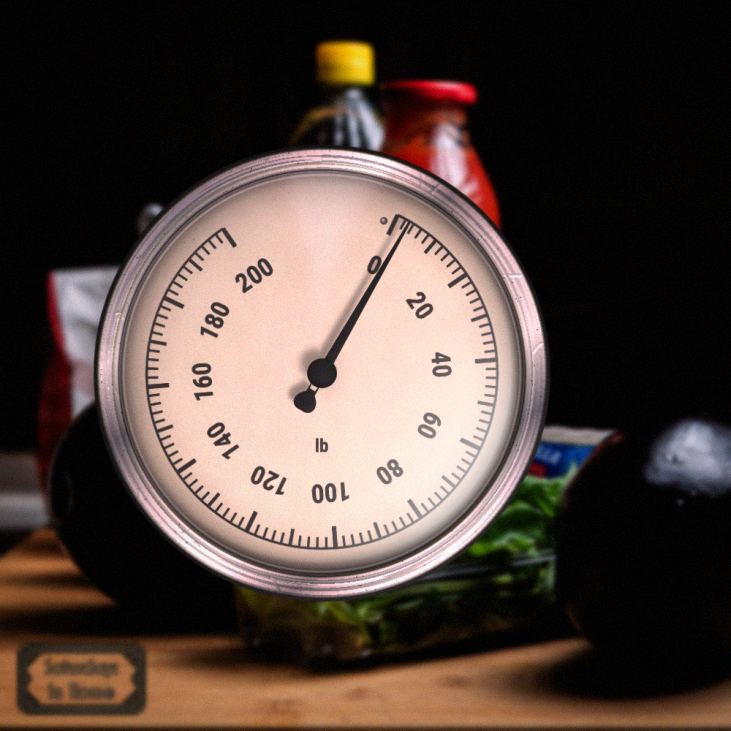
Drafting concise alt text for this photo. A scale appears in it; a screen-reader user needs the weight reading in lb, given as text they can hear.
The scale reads 3 lb
